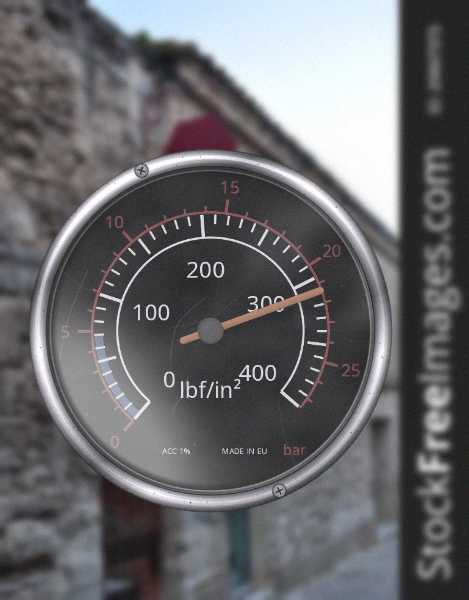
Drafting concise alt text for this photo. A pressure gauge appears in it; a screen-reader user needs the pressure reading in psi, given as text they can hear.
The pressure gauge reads 310 psi
